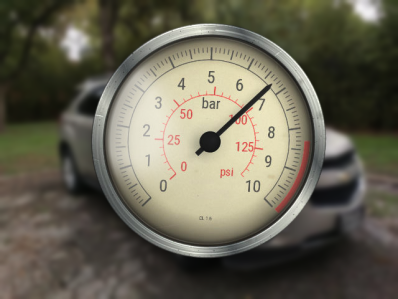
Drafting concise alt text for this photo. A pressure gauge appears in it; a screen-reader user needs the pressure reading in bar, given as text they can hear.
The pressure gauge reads 6.7 bar
